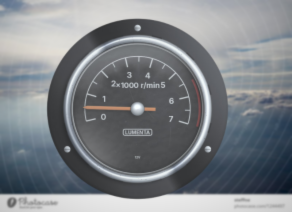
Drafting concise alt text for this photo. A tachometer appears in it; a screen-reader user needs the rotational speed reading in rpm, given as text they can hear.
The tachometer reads 500 rpm
